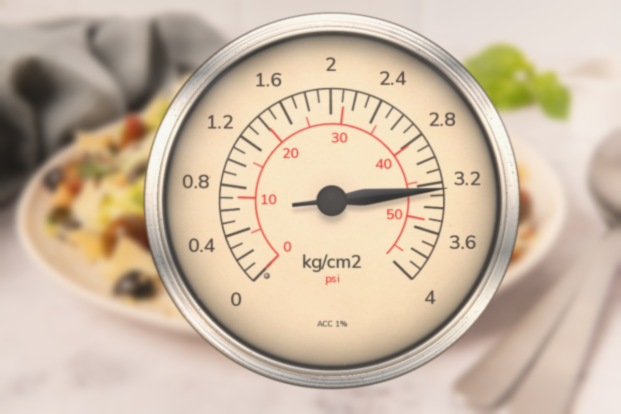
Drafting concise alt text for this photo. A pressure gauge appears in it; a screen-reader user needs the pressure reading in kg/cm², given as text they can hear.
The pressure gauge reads 3.25 kg/cm²
